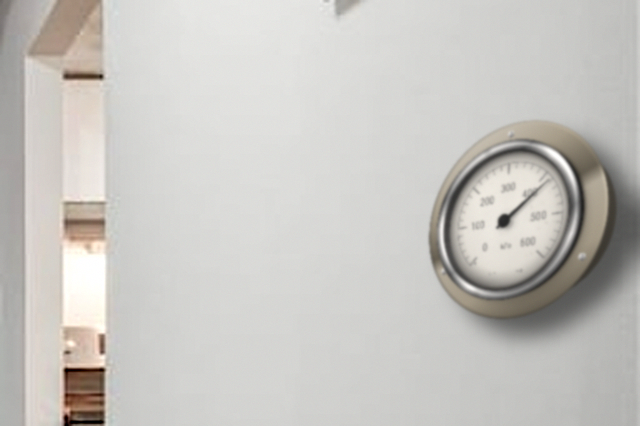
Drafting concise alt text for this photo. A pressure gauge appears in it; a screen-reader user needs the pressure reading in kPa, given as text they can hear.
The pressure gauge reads 420 kPa
